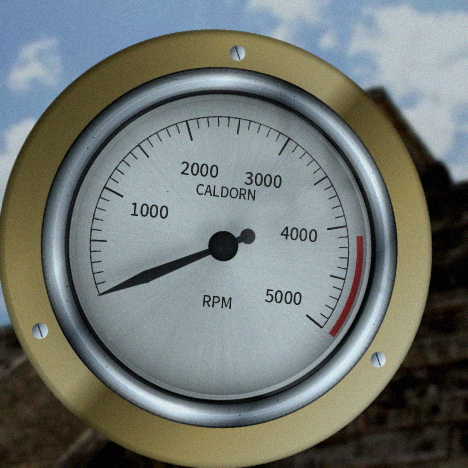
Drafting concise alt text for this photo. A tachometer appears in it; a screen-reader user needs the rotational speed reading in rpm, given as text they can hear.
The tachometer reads 0 rpm
